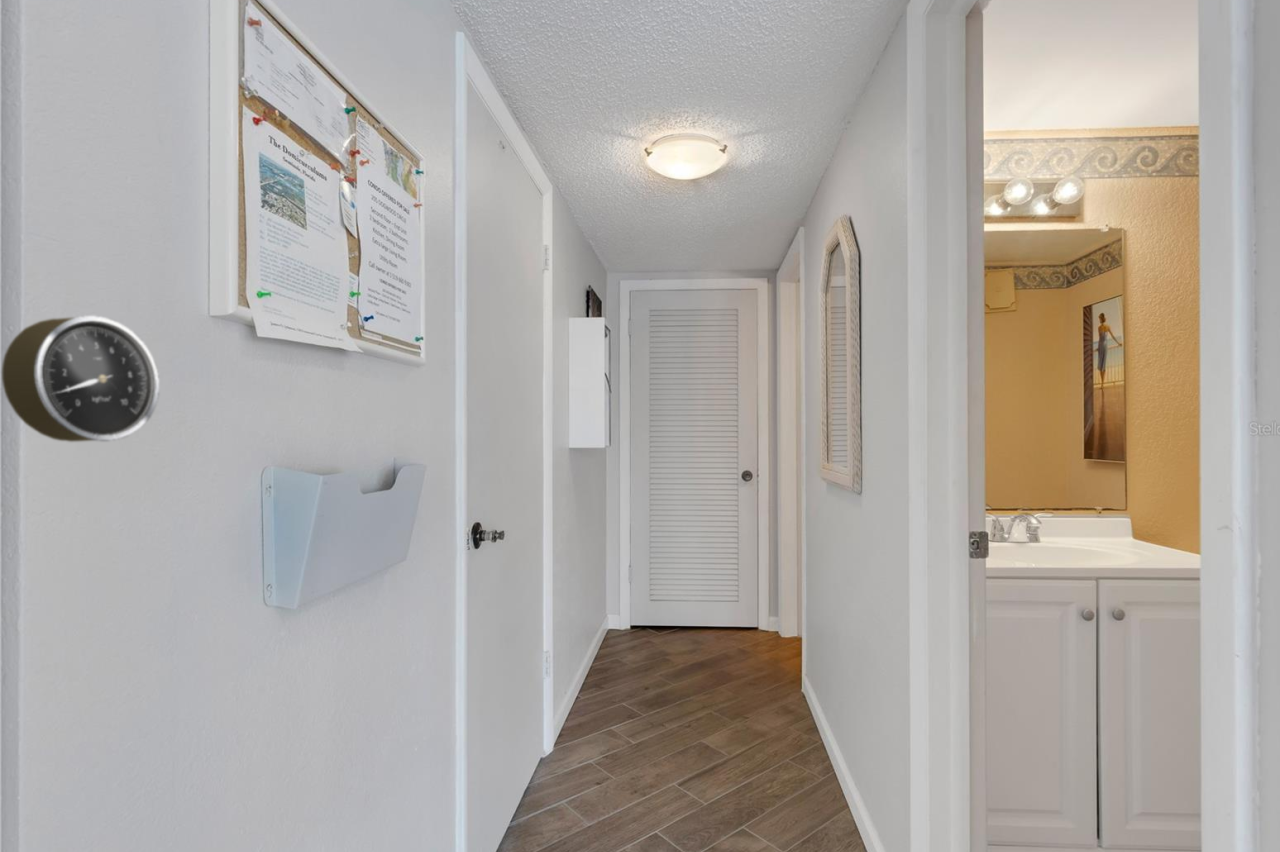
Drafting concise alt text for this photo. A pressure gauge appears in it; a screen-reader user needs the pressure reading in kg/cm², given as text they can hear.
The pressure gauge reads 1 kg/cm²
